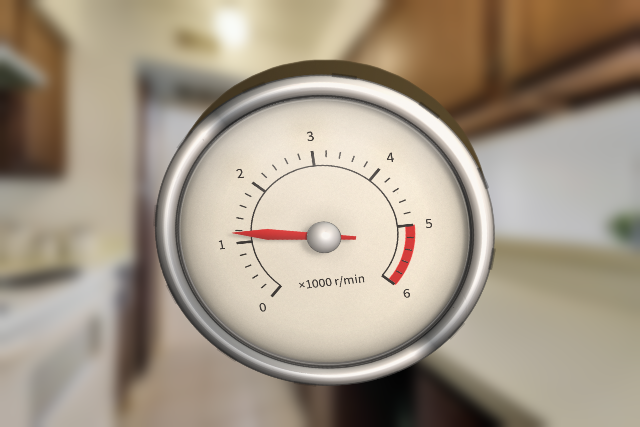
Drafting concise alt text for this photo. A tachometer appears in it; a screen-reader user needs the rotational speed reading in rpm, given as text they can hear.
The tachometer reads 1200 rpm
